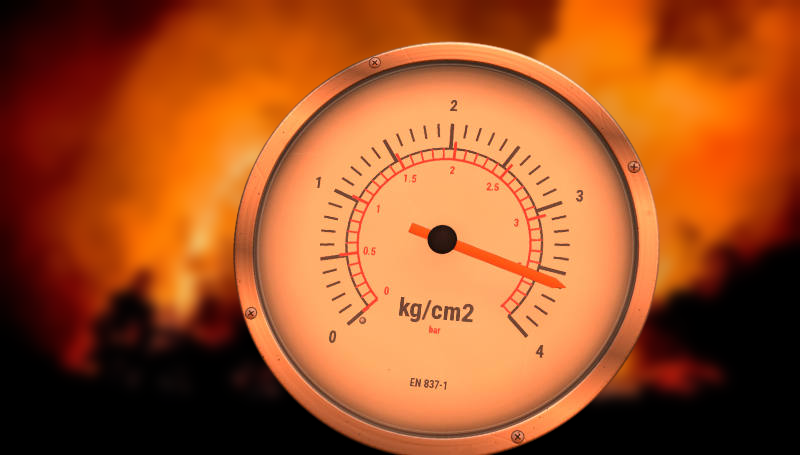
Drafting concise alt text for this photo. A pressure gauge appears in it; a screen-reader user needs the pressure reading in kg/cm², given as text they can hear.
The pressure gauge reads 3.6 kg/cm²
